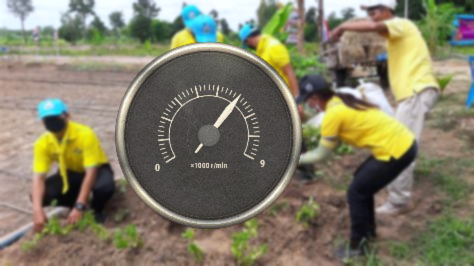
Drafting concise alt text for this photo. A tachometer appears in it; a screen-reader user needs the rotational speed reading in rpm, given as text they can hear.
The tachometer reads 6000 rpm
